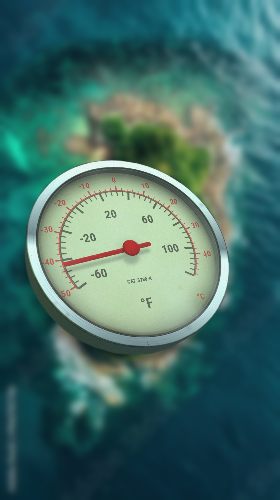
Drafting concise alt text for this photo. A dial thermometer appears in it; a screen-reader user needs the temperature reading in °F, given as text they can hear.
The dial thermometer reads -44 °F
